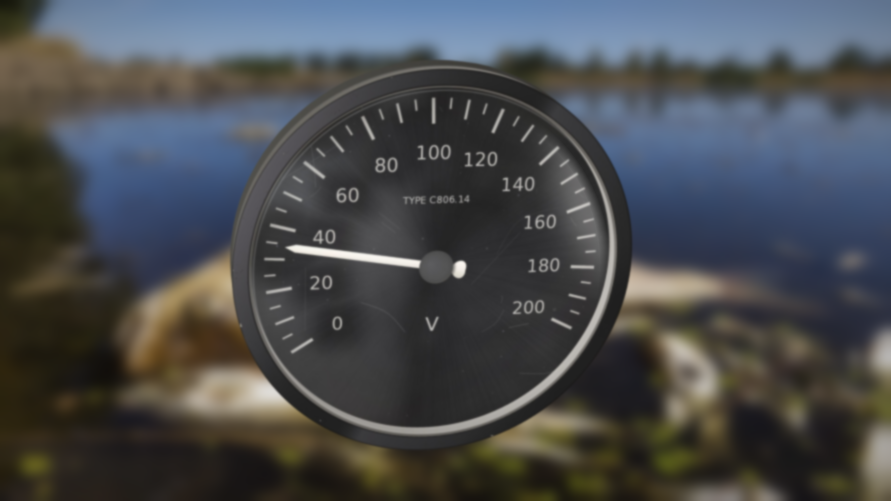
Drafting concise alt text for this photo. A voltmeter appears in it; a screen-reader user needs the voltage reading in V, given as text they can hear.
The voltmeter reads 35 V
